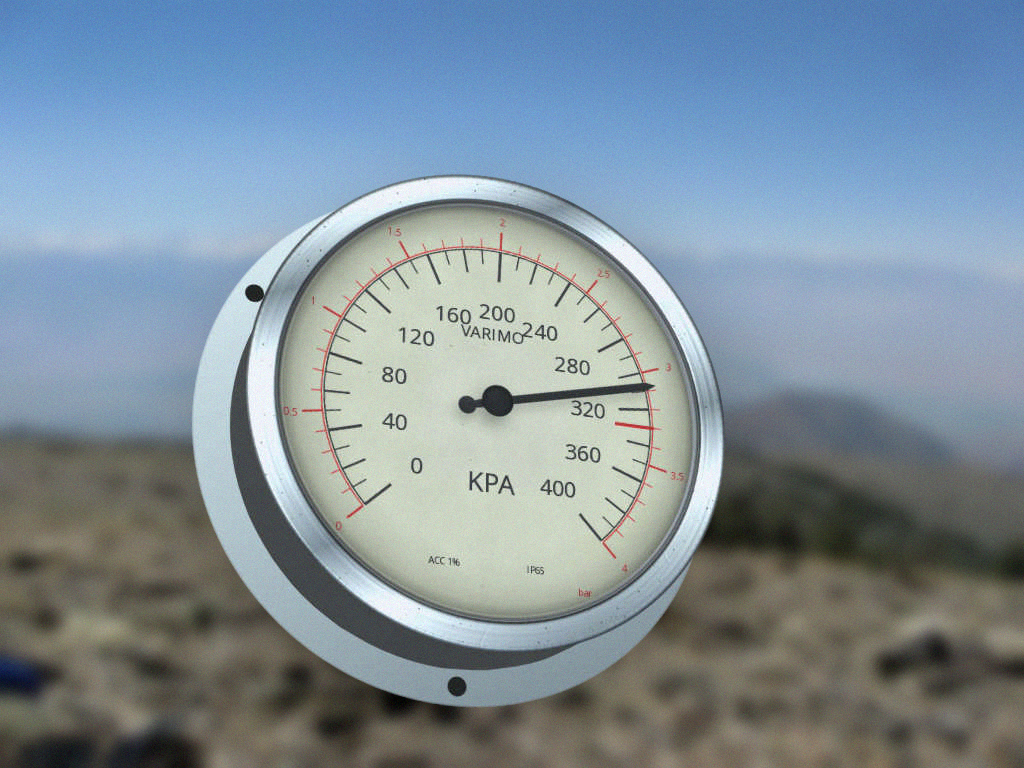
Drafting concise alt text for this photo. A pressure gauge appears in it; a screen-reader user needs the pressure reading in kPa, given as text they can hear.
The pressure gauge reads 310 kPa
